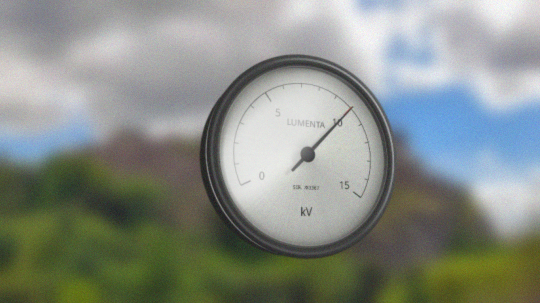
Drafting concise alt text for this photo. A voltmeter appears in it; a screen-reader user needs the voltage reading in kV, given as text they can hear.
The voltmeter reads 10 kV
